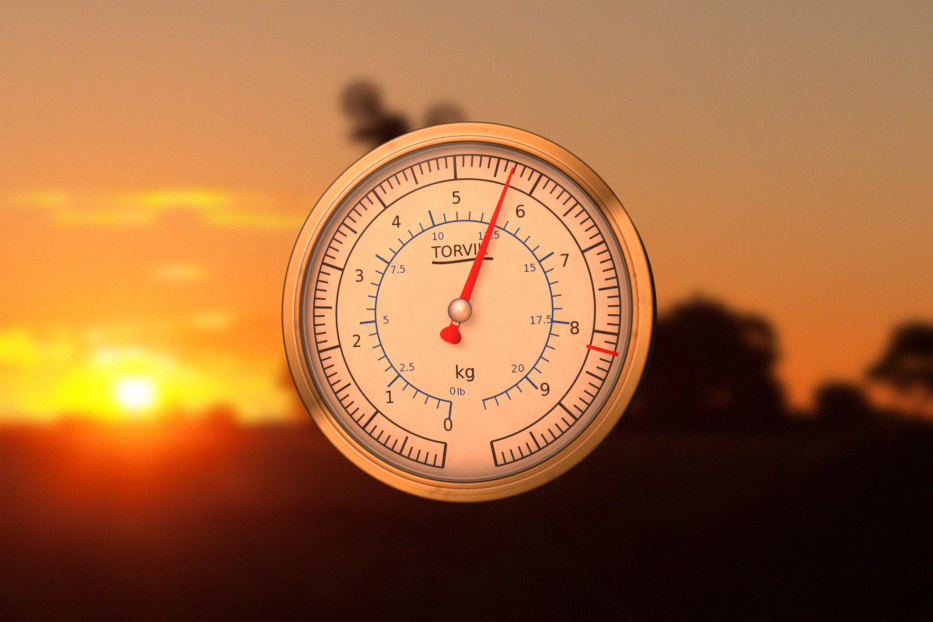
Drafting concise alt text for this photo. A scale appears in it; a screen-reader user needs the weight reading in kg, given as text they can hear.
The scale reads 5.7 kg
